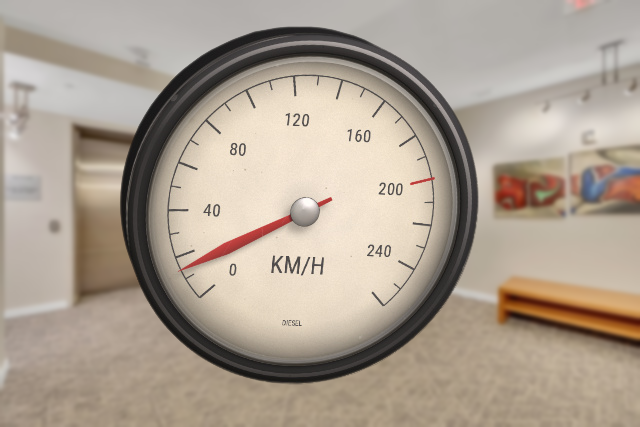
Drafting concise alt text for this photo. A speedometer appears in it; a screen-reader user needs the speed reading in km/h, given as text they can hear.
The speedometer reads 15 km/h
